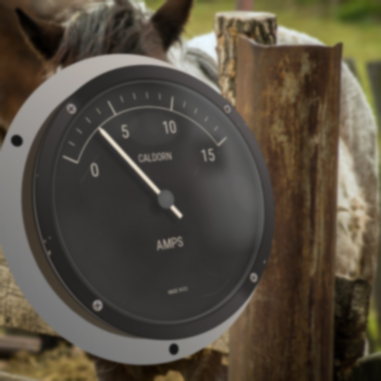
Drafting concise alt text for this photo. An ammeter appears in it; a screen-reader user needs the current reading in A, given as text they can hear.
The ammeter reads 3 A
